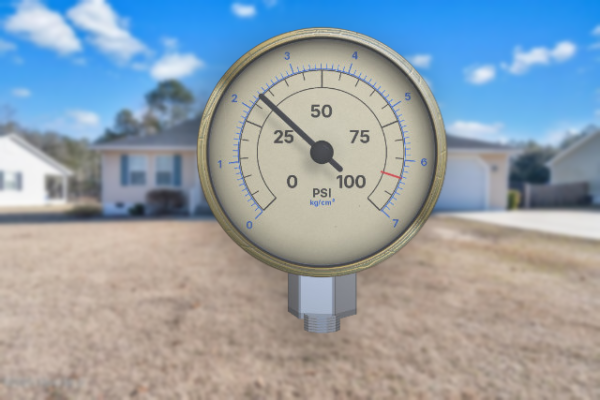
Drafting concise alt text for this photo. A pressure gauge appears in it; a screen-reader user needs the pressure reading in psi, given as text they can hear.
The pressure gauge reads 32.5 psi
